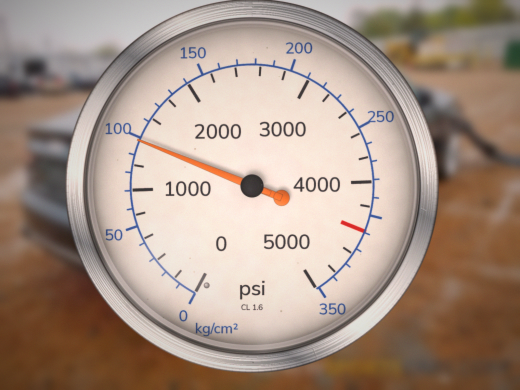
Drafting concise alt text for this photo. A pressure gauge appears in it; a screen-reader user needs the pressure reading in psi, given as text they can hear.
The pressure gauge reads 1400 psi
